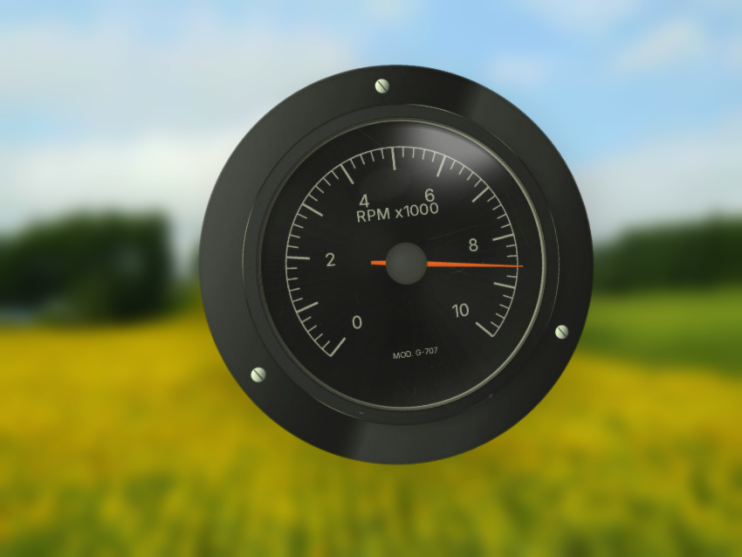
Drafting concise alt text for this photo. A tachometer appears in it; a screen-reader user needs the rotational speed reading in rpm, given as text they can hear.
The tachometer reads 8600 rpm
